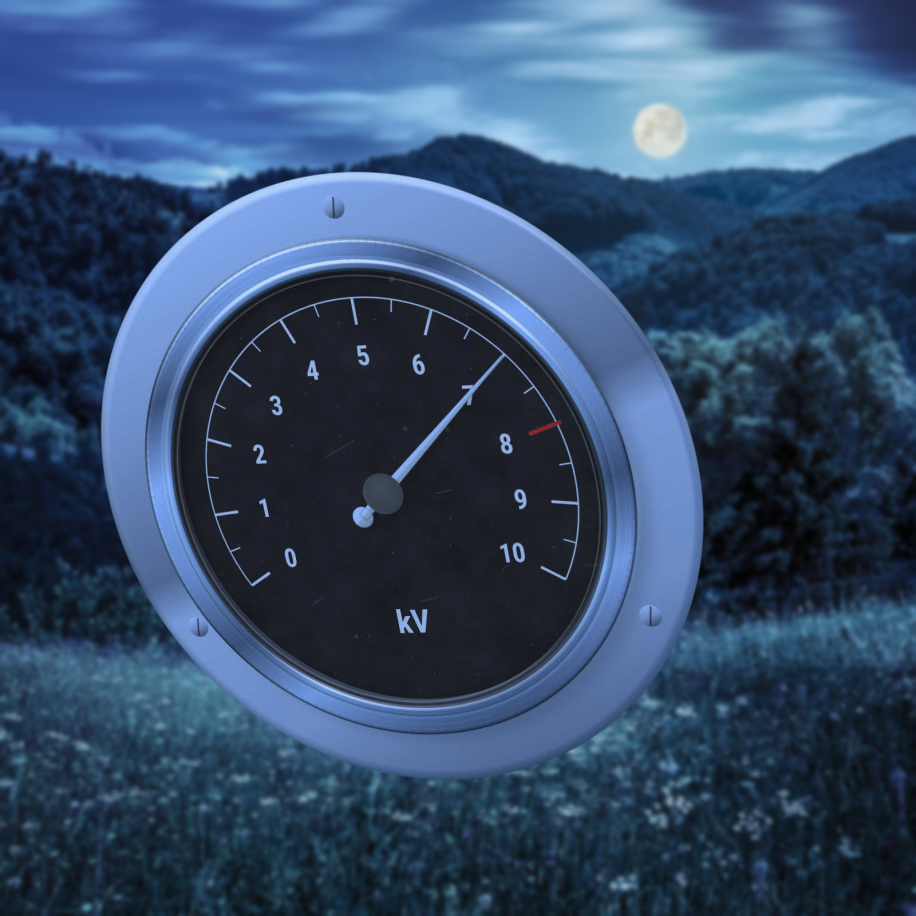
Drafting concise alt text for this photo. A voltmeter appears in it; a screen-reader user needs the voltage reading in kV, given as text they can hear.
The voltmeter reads 7 kV
